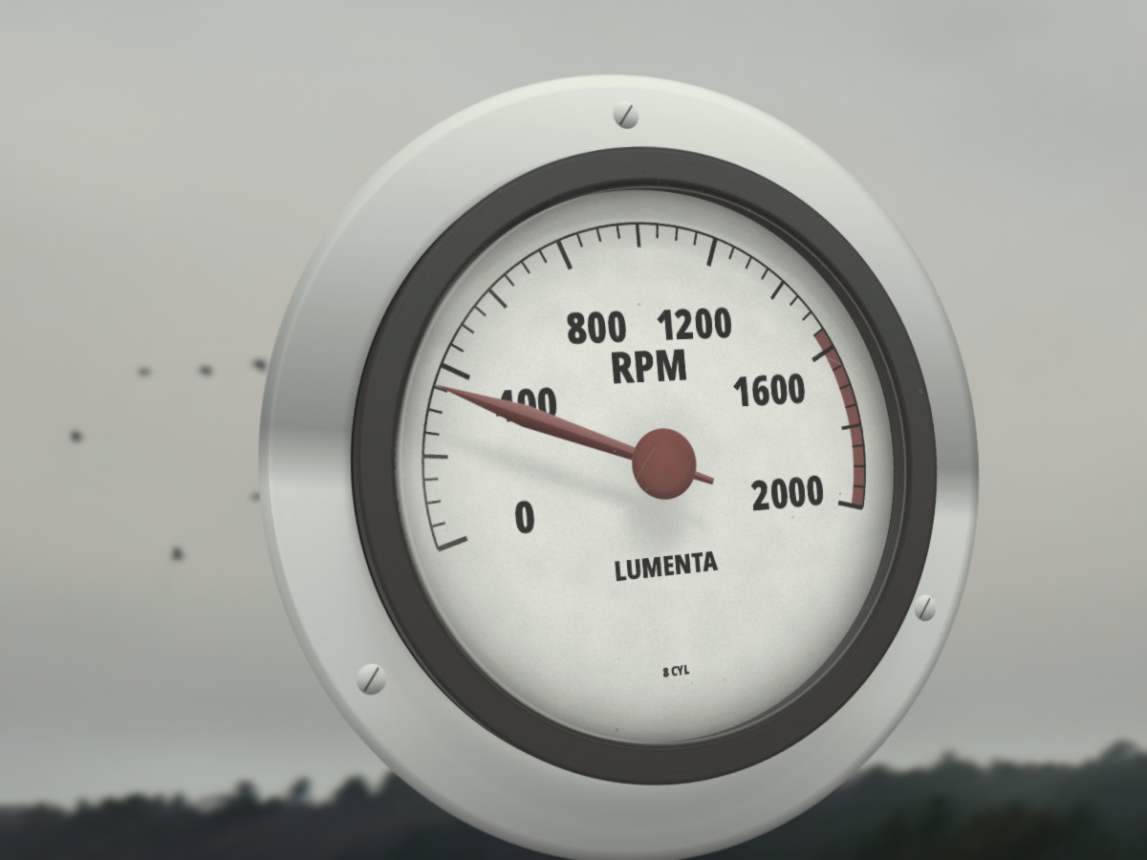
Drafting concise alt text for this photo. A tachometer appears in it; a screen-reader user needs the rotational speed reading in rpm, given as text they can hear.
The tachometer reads 350 rpm
